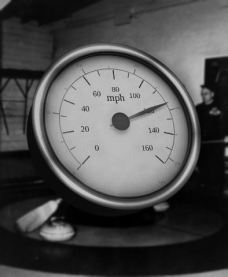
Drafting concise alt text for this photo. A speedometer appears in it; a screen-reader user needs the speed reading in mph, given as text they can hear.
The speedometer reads 120 mph
